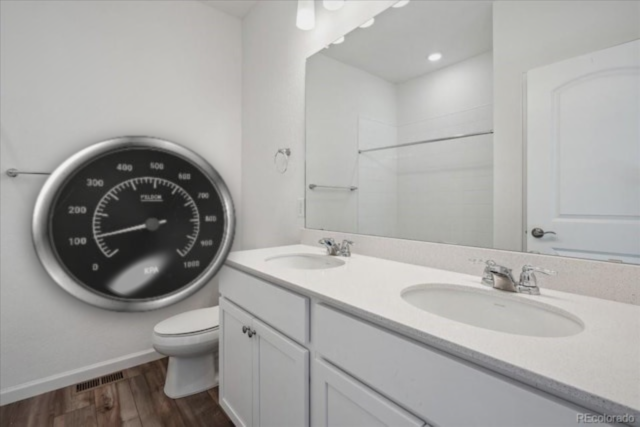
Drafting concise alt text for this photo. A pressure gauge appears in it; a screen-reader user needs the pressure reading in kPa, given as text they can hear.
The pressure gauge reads 100 kPa
